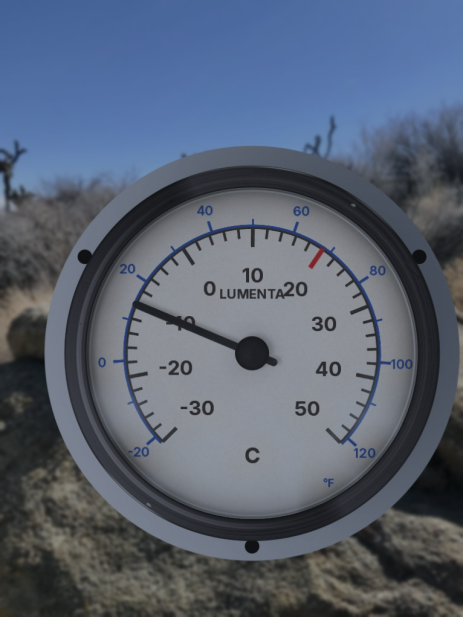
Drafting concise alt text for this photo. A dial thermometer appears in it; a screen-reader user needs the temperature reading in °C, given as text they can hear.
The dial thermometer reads -10 °C
